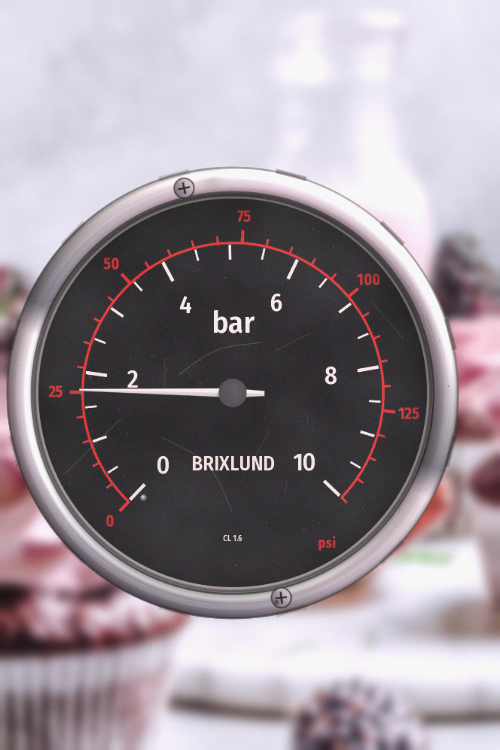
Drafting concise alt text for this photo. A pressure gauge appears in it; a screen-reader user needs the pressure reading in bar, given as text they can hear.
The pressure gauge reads 1.75 bar
